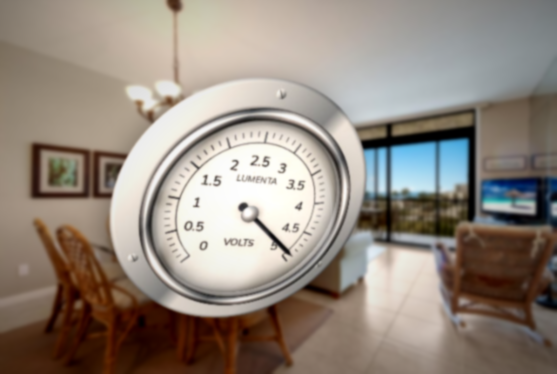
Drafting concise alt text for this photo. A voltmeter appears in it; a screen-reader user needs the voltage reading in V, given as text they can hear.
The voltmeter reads 4.9 V
